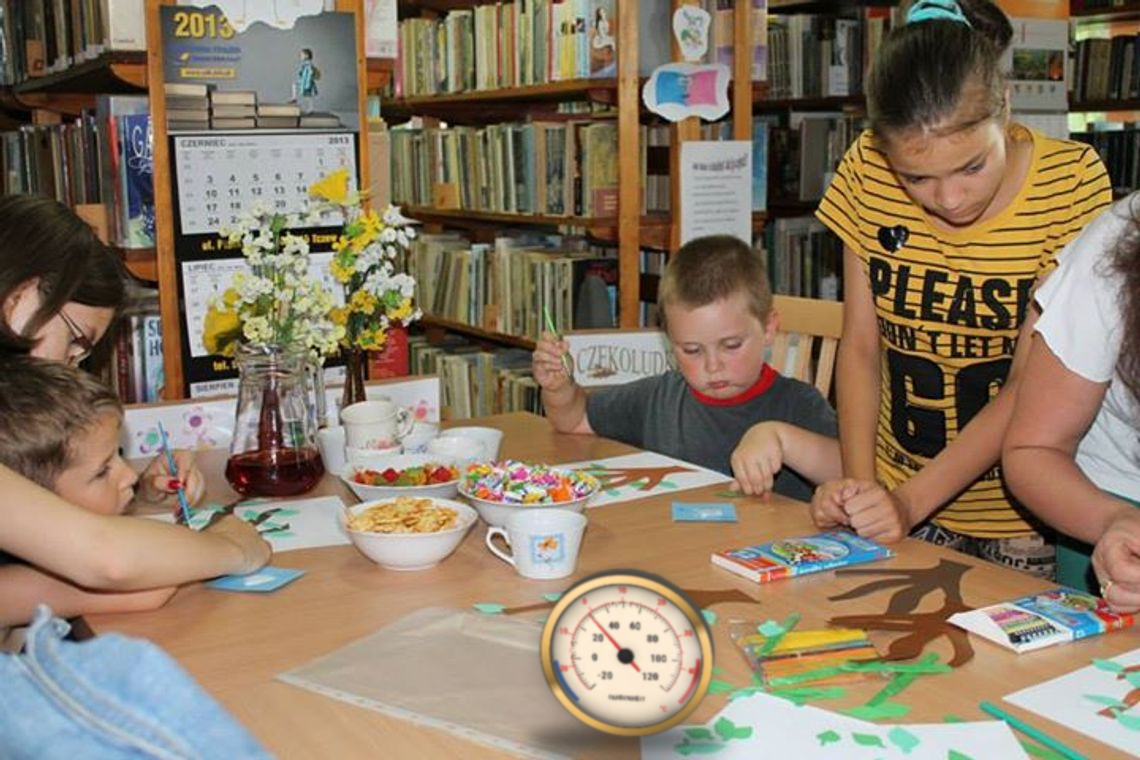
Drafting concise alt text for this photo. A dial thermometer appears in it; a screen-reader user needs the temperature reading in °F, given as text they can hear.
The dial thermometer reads 30 °F
